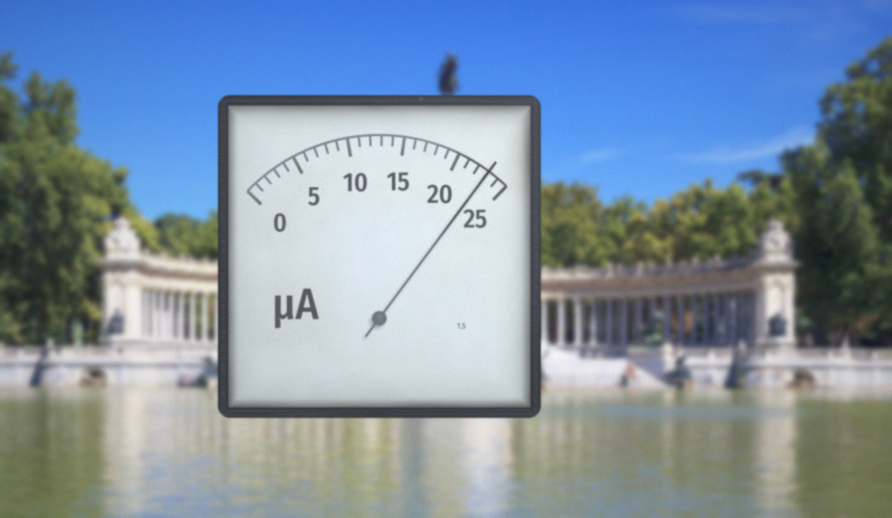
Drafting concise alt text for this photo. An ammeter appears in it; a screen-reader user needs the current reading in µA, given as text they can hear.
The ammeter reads 23 µA
